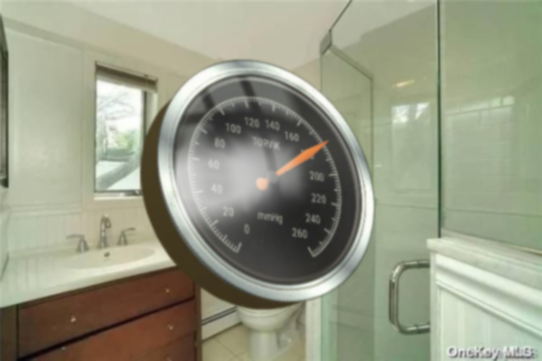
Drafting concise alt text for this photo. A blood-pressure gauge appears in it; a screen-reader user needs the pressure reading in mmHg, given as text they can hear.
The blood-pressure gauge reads 180 mmHg
